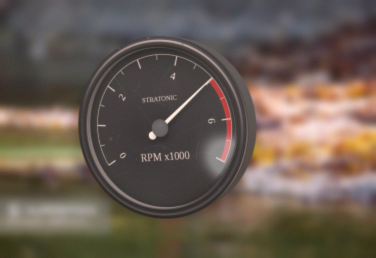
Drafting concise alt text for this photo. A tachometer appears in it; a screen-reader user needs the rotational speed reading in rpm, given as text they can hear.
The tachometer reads 5000 rpm
